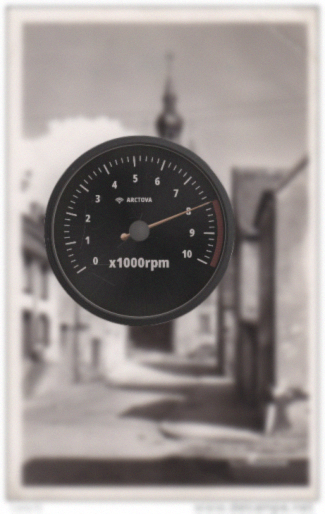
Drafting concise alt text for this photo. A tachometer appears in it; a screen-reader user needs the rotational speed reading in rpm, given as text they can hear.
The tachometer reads 8000 rpm
